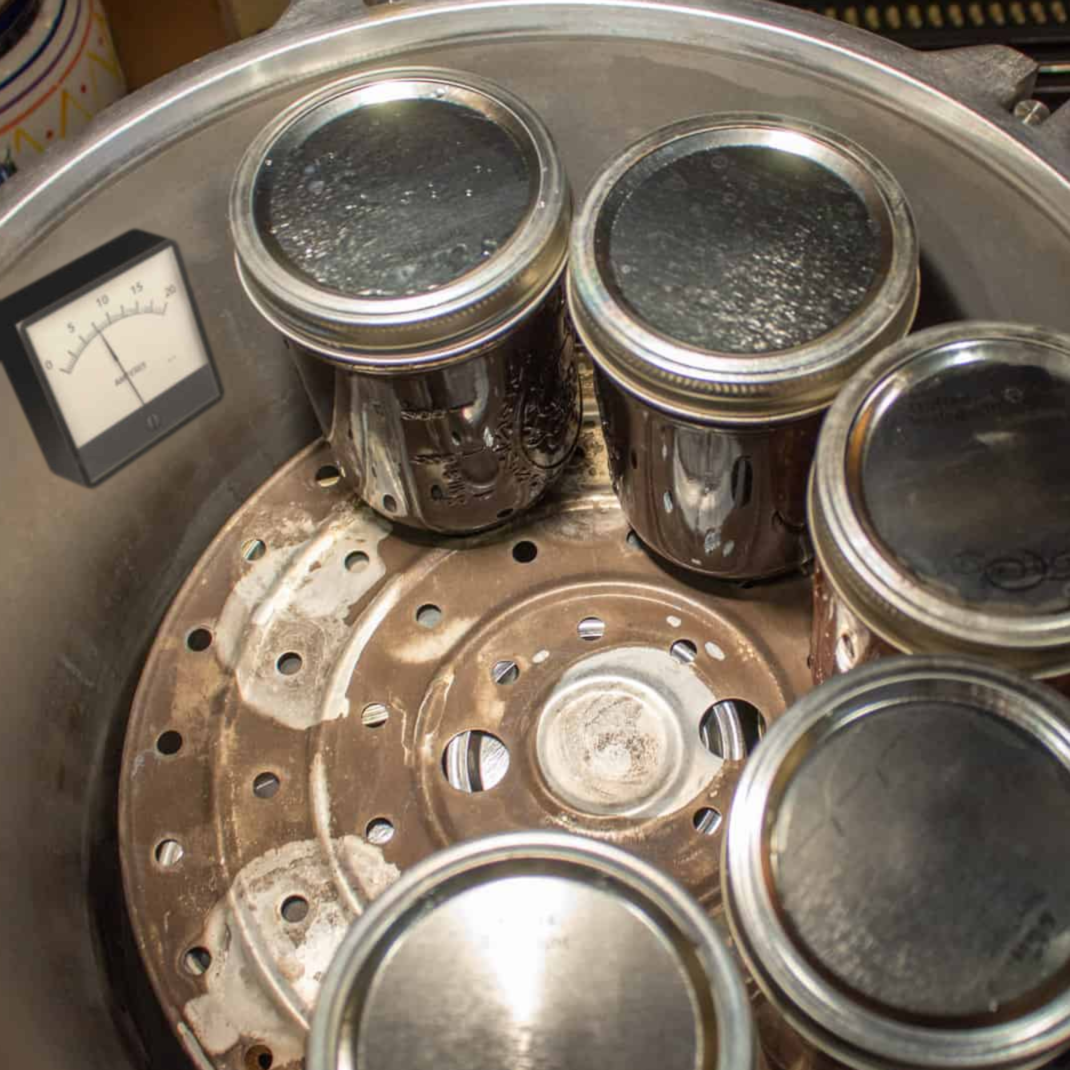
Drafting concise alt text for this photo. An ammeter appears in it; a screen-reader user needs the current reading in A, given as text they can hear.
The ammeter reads 7.5 A
